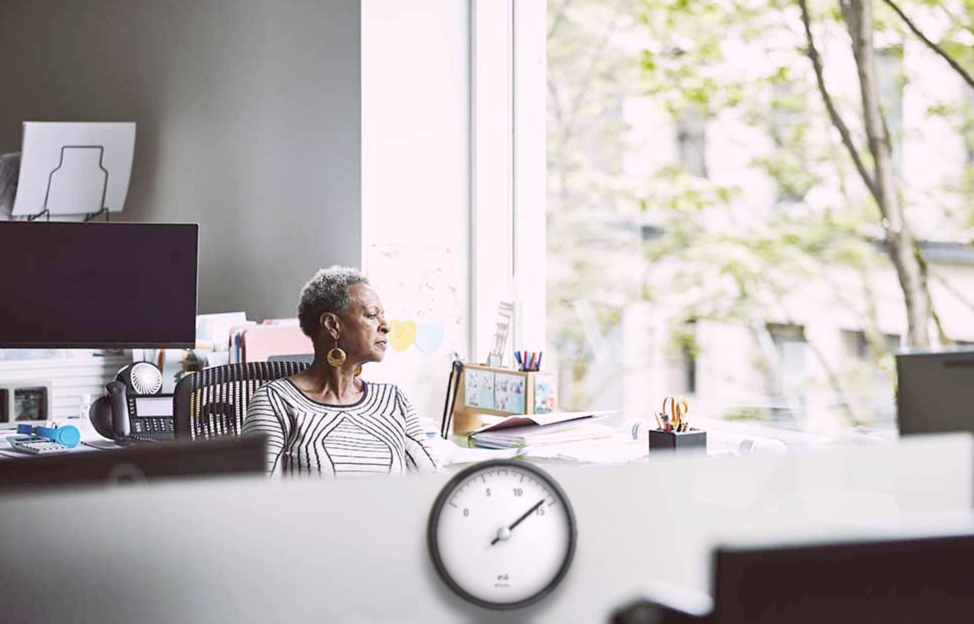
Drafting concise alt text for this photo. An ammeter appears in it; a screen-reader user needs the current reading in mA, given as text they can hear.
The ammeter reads 14 mA
